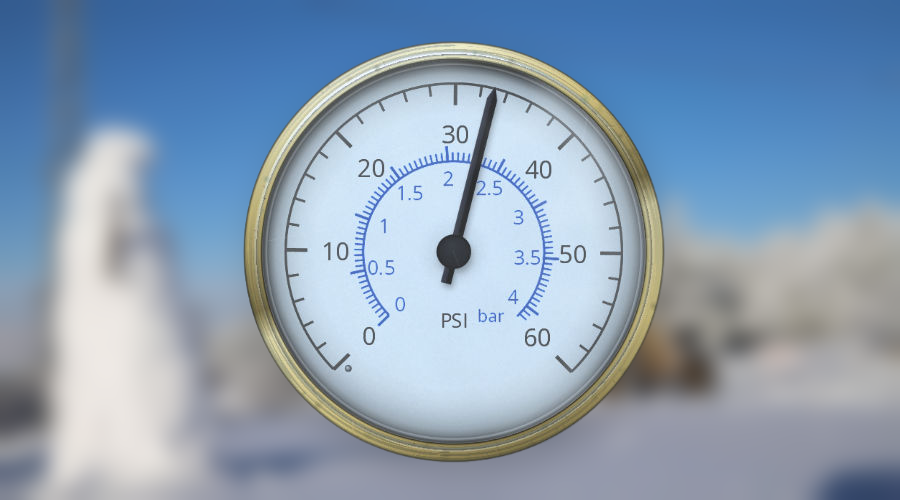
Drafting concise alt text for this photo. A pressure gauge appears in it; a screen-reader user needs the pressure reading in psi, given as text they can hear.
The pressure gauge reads 33 psi
